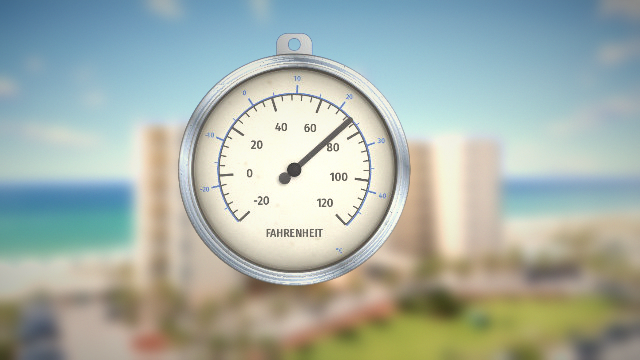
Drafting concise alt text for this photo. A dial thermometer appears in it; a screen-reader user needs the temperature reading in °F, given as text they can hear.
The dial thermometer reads 74 °F
